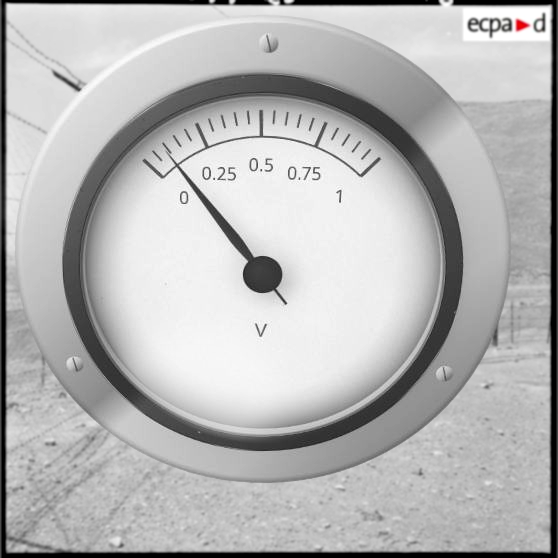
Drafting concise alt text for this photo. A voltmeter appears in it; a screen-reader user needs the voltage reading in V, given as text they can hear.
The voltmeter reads 0.1 V
